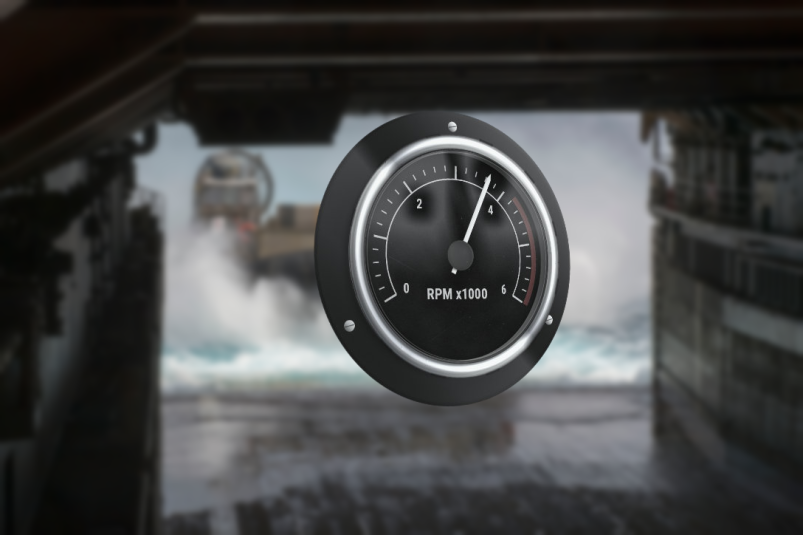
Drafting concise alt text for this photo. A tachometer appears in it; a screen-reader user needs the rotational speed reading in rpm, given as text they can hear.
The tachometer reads 3600 rpm
